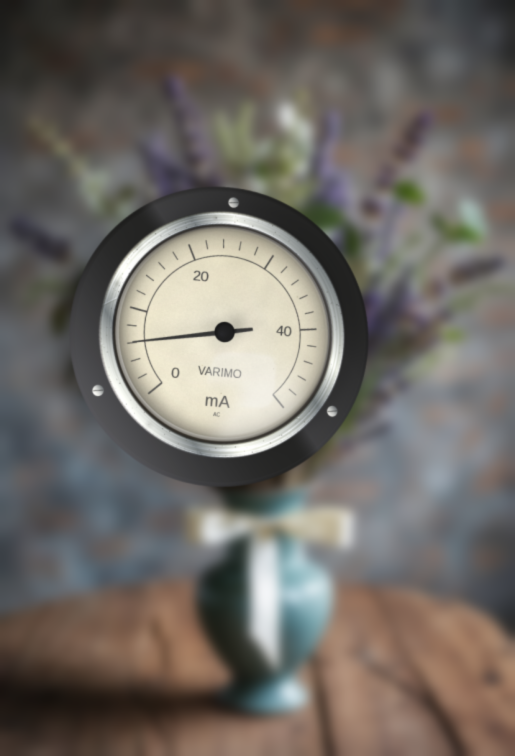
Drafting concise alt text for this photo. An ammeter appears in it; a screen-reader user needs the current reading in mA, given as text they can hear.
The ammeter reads 6 mA
